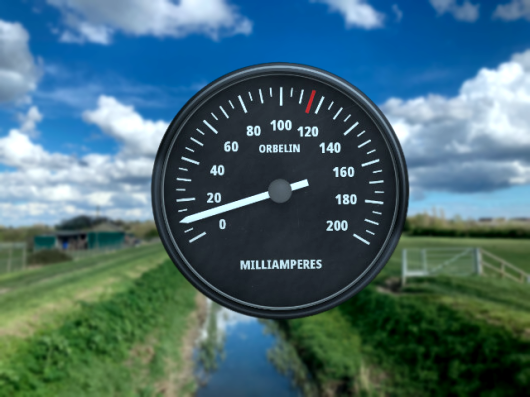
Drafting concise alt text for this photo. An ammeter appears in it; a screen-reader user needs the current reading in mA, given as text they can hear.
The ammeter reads 10 mA
